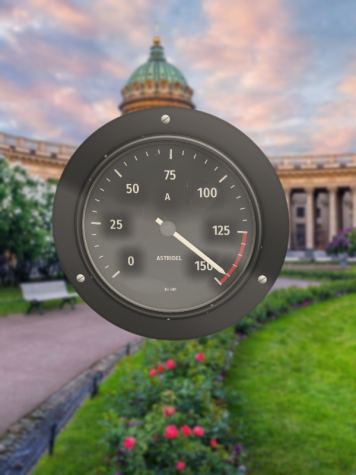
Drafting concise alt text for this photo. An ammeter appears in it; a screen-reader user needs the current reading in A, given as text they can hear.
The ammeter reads 145 A
